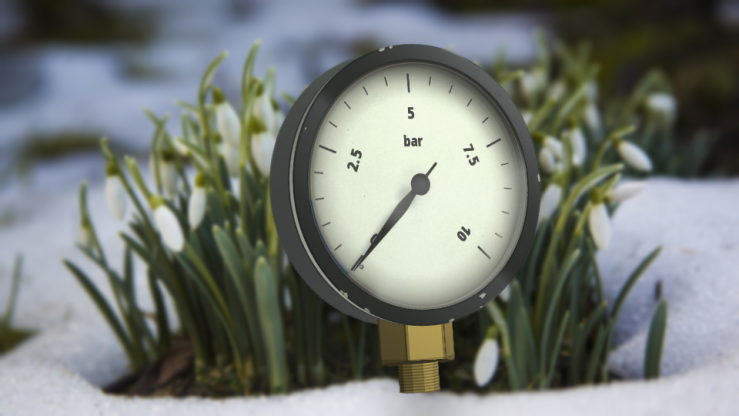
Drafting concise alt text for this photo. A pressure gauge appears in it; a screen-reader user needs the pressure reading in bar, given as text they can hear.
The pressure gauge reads 0 bar
